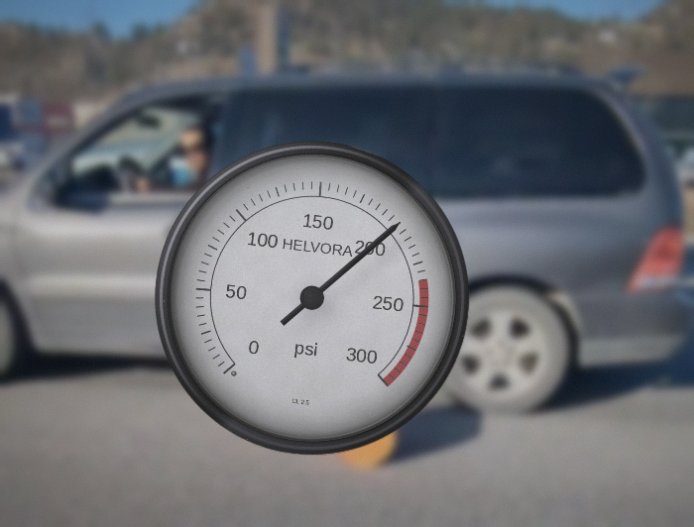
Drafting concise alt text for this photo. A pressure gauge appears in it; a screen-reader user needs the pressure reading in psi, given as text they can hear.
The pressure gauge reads 200 psi
